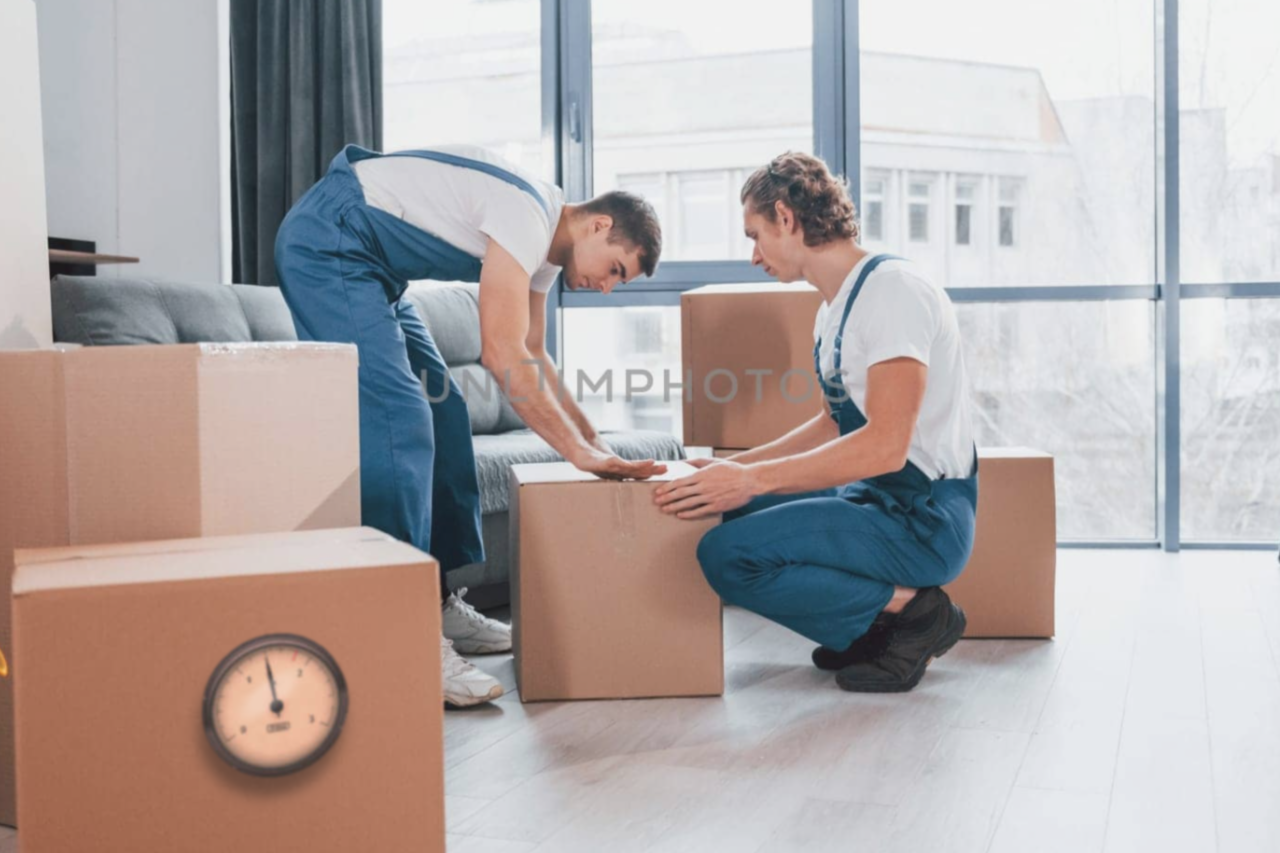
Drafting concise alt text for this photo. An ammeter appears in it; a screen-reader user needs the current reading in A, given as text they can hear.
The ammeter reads 1.4 A
